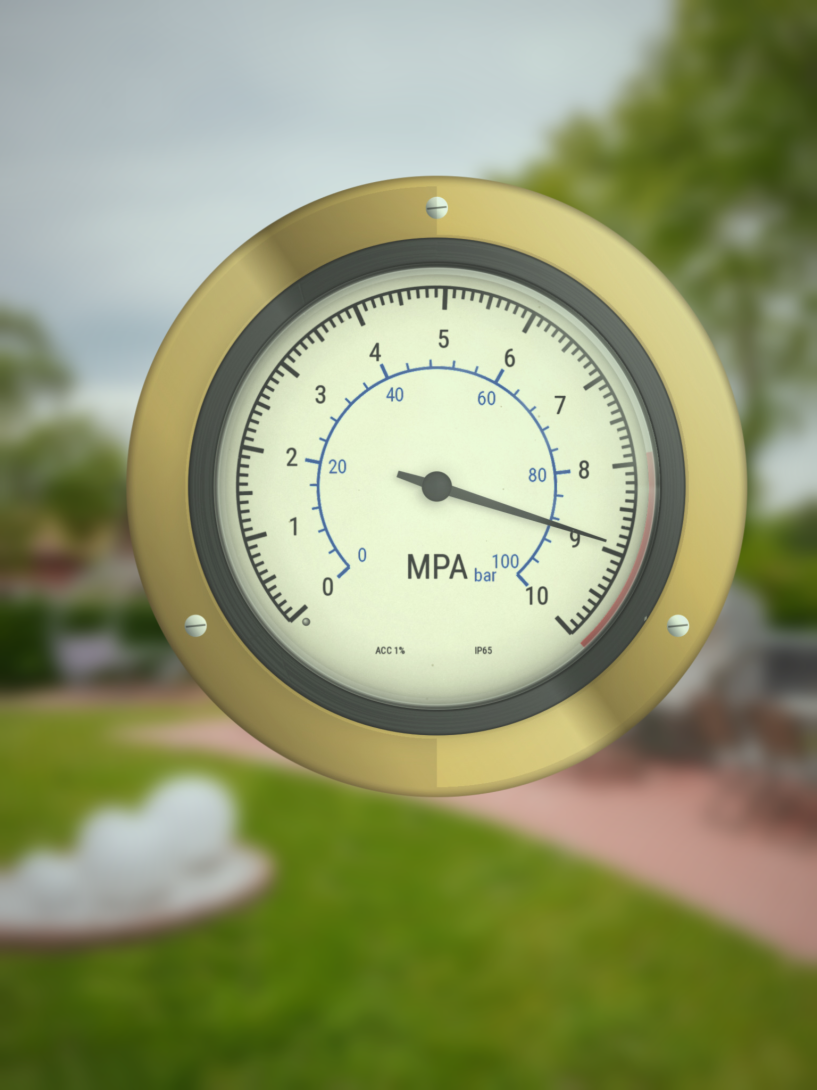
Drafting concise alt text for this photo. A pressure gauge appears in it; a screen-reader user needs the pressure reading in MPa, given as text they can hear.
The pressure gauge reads 8.9 MPa
